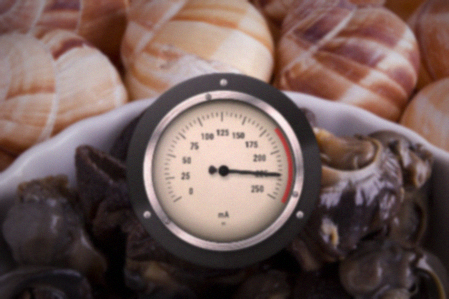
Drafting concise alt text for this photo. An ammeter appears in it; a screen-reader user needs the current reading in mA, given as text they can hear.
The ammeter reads 225 mA
